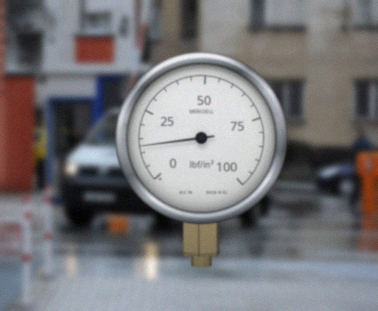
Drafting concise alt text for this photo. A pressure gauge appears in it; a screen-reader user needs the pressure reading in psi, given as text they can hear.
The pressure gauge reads 12.5 psi
